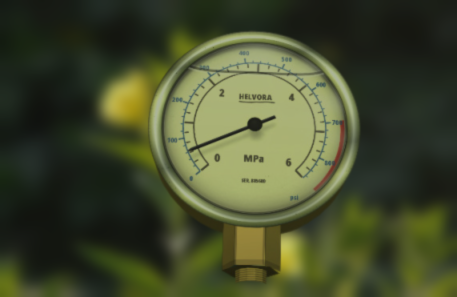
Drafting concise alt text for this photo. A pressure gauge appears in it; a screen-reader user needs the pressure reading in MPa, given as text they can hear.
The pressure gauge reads 0.4 MPa
